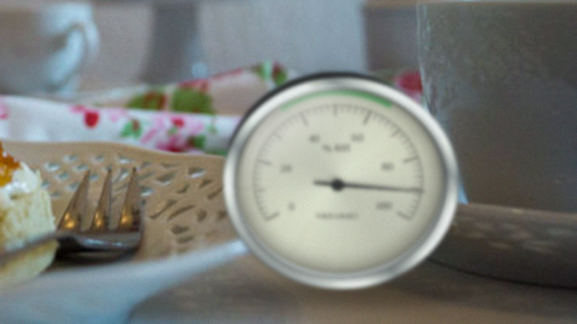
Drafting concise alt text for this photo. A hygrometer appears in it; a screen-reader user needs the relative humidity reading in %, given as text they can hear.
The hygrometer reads 90 %
